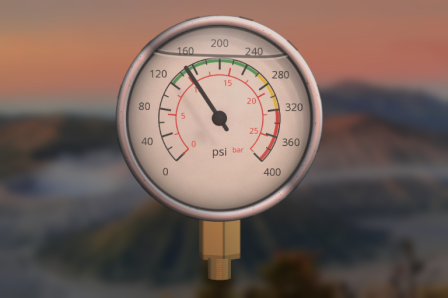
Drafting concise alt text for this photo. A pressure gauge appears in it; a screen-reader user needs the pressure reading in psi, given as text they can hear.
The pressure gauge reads 150 psi
